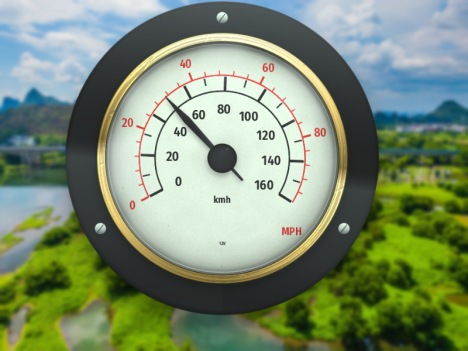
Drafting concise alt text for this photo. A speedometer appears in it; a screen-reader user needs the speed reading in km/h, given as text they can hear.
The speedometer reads 50 km/h
